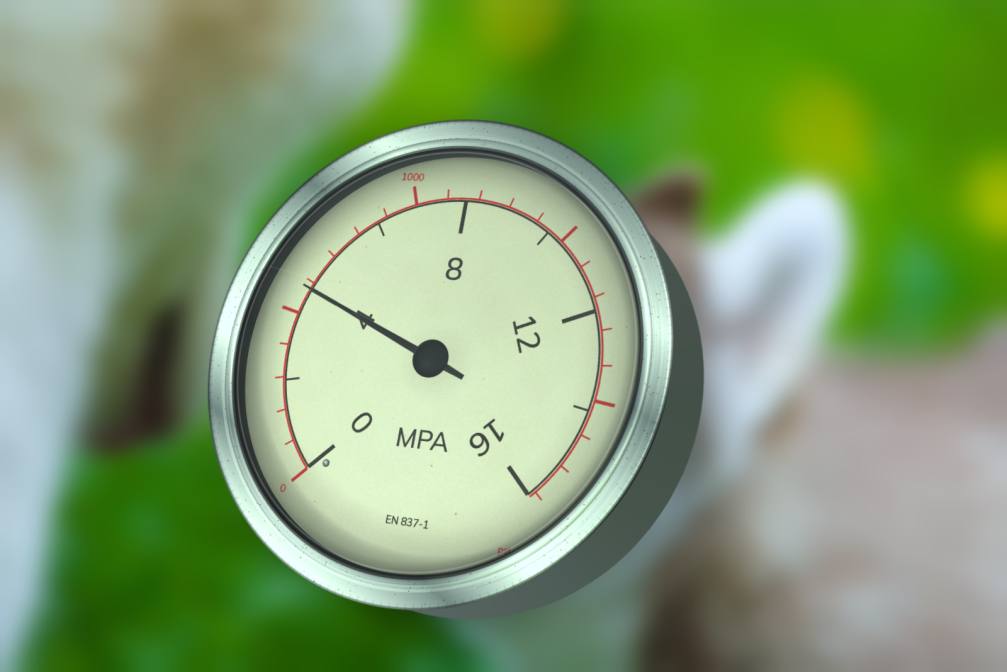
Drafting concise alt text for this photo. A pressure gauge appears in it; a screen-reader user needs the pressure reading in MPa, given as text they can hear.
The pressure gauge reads 4 MPa
